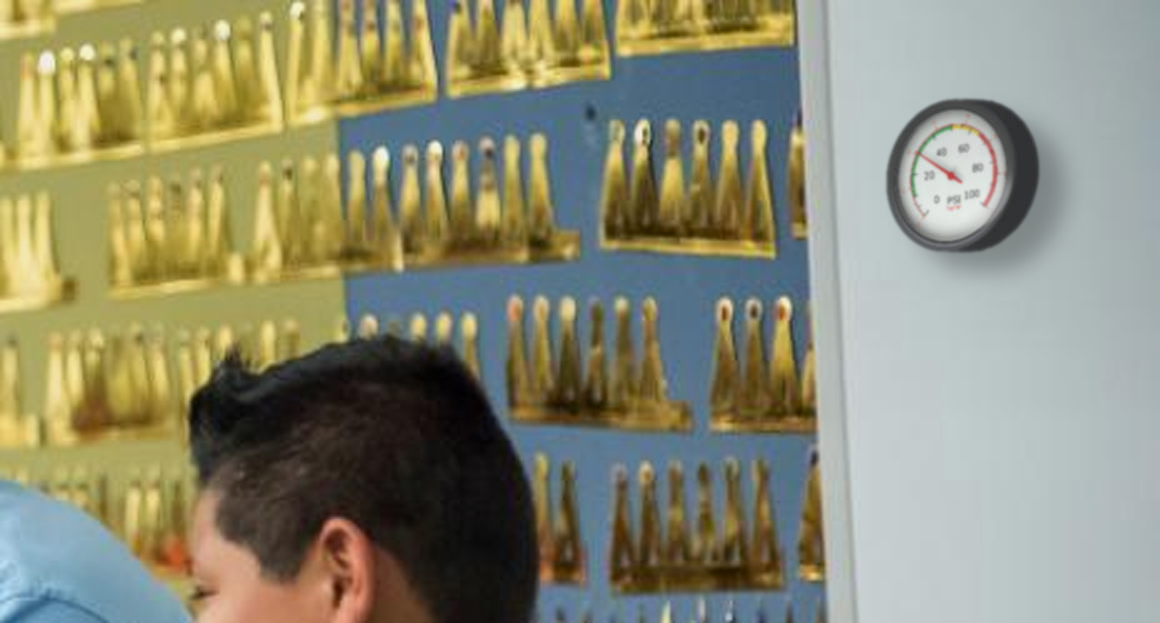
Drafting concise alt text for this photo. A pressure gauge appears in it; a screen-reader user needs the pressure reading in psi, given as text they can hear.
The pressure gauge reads 30 psi
